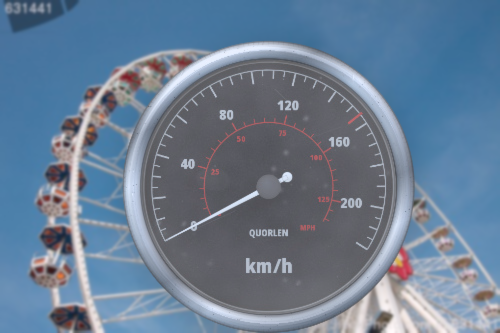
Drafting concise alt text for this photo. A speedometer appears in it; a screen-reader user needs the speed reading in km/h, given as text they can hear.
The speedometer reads 0 km/h
